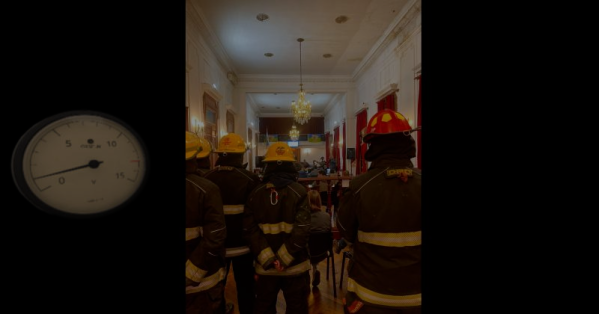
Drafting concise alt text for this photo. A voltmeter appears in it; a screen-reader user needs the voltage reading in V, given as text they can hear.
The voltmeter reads 1 V
